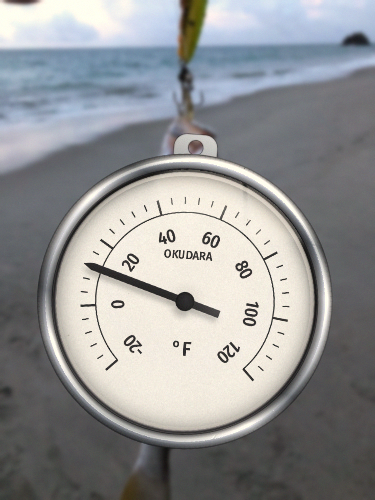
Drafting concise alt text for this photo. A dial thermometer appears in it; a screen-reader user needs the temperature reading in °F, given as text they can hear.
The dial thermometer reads 12 °F
